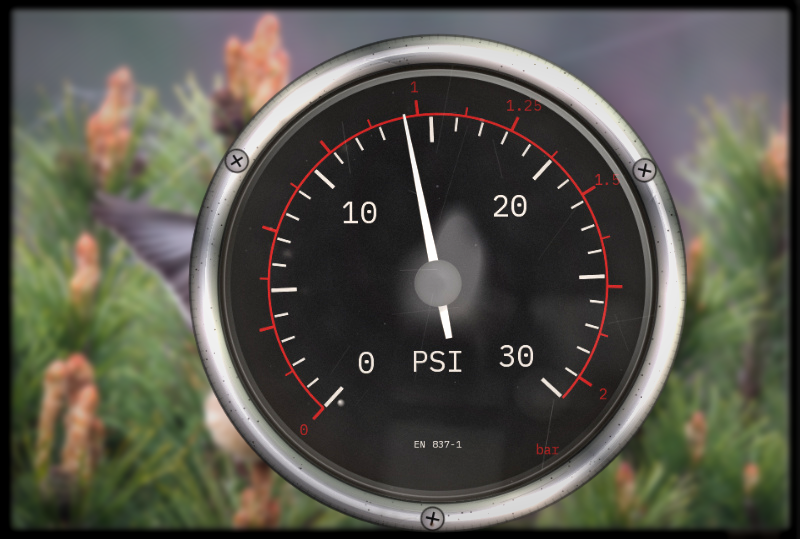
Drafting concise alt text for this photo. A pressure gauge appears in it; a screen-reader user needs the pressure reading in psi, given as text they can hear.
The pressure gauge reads 14 psi
